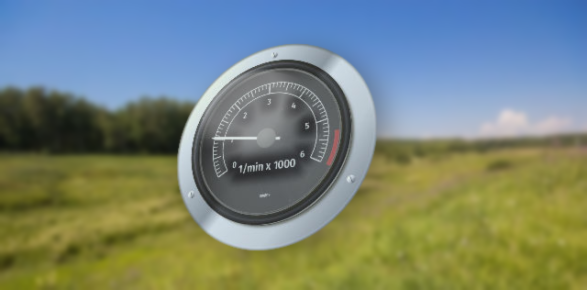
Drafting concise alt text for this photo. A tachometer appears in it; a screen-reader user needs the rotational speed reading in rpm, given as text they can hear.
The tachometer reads 1000 rpm
